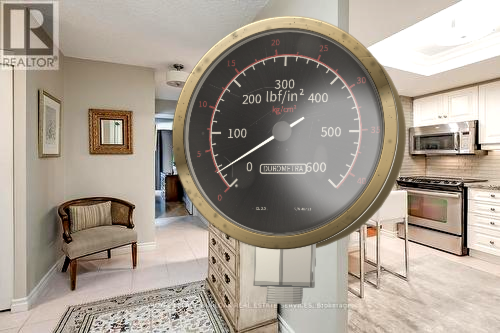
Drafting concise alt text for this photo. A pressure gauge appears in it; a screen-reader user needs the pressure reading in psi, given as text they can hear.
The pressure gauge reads 30 psi
